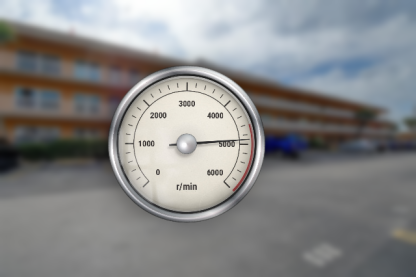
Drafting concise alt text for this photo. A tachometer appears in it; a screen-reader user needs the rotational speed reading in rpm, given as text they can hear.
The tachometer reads 4900 rpm
